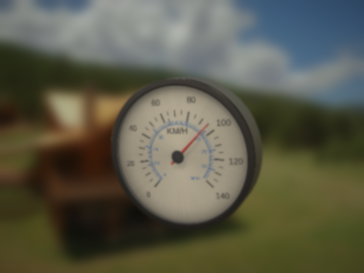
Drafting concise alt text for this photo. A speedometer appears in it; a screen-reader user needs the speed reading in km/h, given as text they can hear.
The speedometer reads 95 km/h
